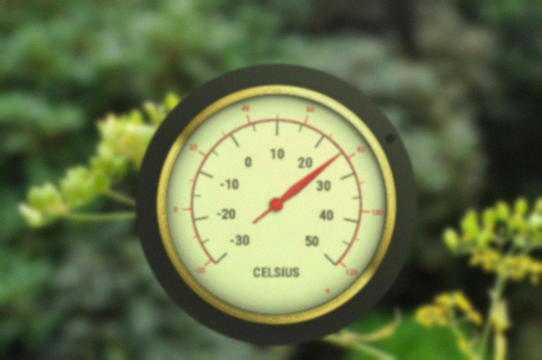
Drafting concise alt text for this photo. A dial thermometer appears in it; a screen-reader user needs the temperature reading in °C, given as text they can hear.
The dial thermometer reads 25 °C
